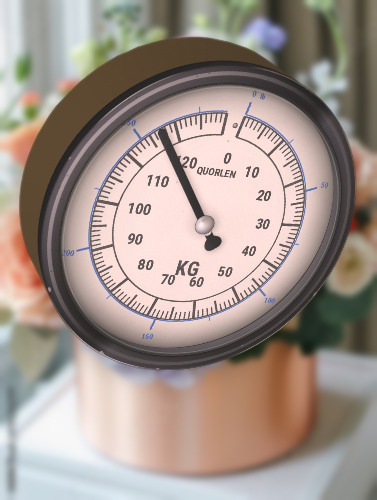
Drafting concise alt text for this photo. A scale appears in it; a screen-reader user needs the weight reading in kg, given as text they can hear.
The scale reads 117 kg
